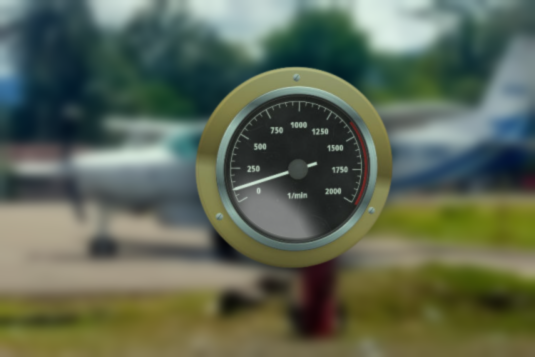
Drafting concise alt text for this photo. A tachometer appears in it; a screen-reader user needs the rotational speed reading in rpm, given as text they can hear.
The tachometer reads 100 rpm
